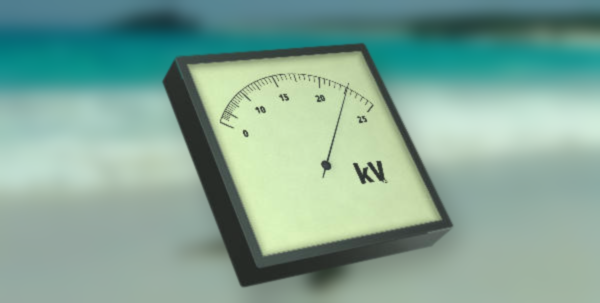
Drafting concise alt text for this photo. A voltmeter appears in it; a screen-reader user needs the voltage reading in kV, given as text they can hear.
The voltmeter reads 22.5 kV
